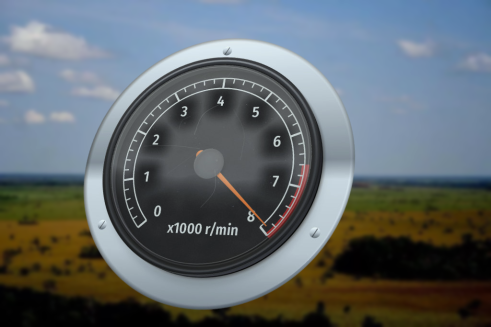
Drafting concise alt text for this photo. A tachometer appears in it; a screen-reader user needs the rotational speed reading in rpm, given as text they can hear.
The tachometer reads 7900 rpm
